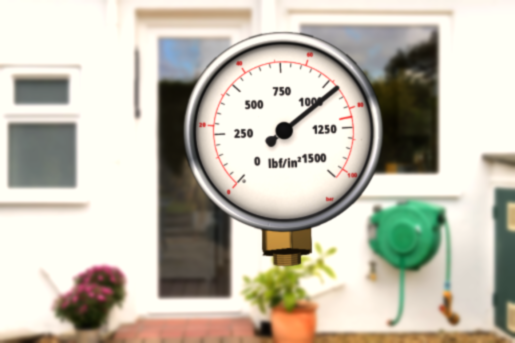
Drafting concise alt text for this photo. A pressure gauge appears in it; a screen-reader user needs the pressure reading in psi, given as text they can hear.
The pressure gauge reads 1050 psi
